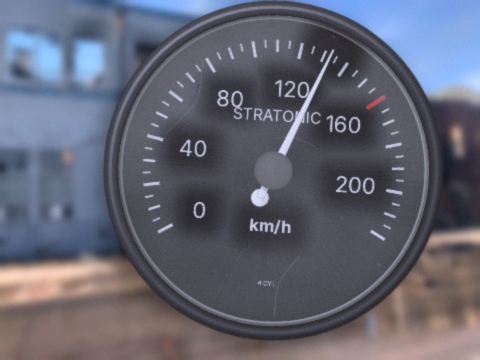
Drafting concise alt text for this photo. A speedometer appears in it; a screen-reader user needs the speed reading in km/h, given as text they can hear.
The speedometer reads 132.5 km/h
